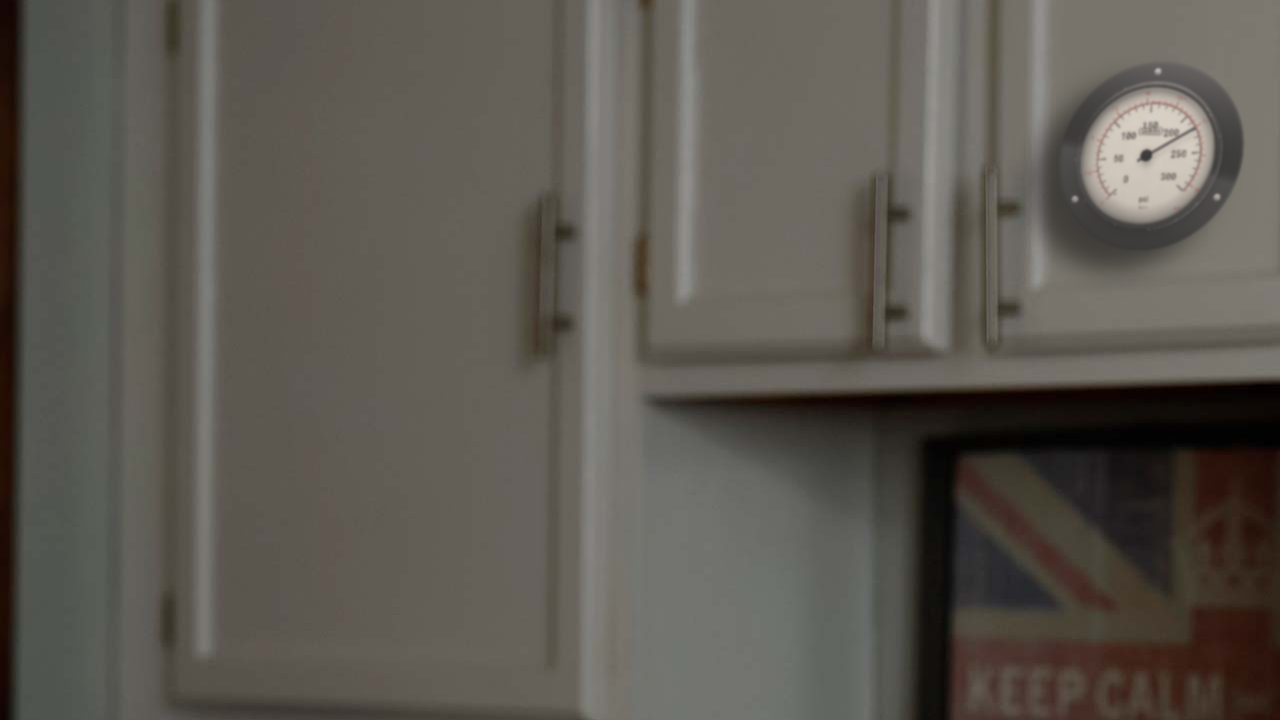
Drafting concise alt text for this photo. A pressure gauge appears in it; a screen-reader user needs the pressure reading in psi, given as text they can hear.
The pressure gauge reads 220 psi
